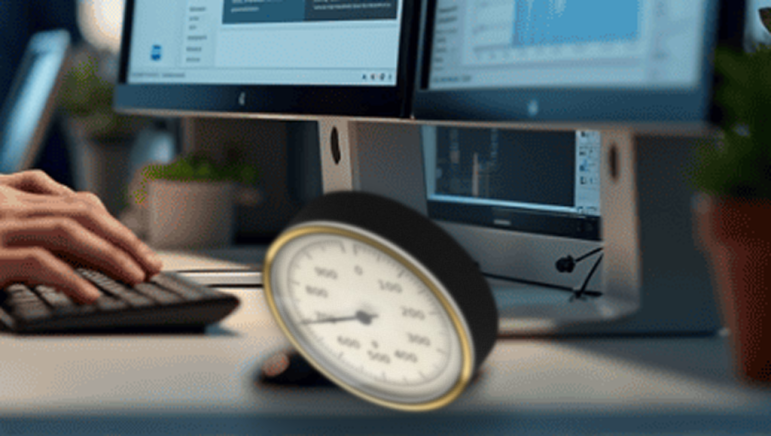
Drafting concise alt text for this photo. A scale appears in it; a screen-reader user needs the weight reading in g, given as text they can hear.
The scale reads 700 g
